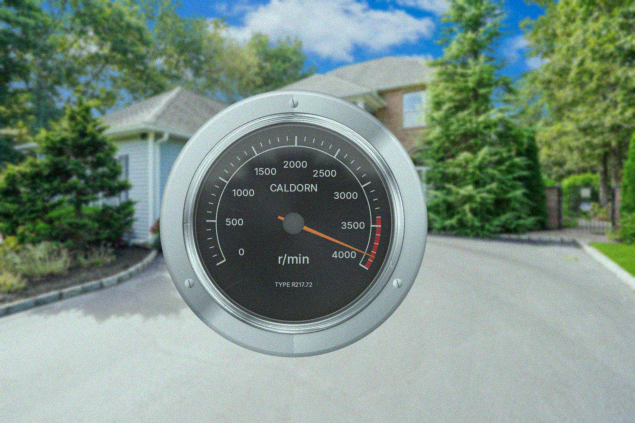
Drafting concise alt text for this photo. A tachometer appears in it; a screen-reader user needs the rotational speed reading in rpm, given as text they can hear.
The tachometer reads 3850 rpm
